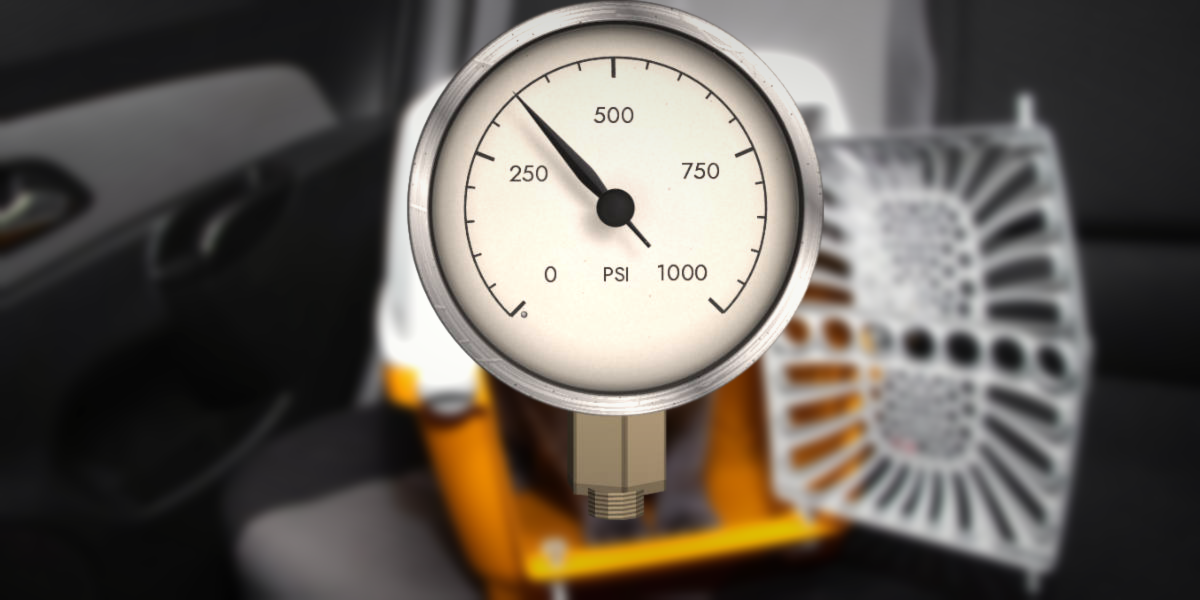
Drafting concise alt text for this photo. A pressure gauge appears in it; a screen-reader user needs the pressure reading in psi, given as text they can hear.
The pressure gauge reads 350 psi
